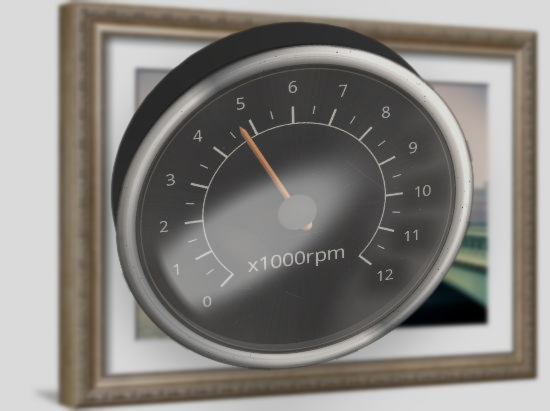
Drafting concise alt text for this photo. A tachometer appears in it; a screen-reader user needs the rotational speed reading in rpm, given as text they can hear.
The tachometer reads 4750 rpm
